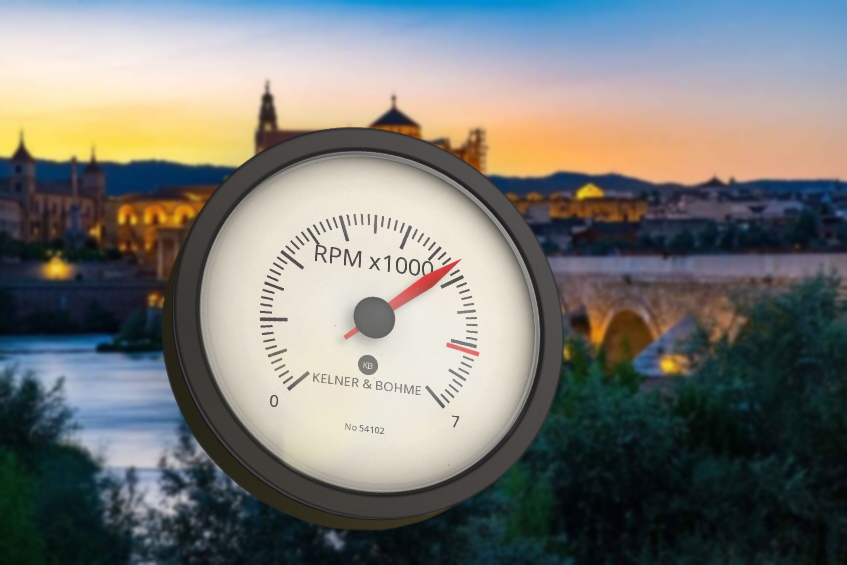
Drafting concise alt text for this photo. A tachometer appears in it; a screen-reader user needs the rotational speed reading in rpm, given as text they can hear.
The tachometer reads 4800 rpm
